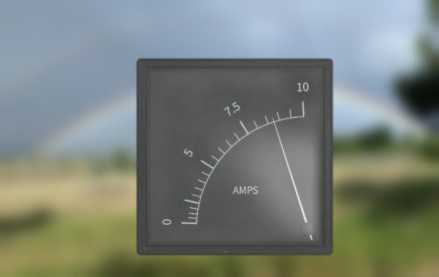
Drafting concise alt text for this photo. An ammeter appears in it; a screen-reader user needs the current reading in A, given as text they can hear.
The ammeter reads 8.75 A
